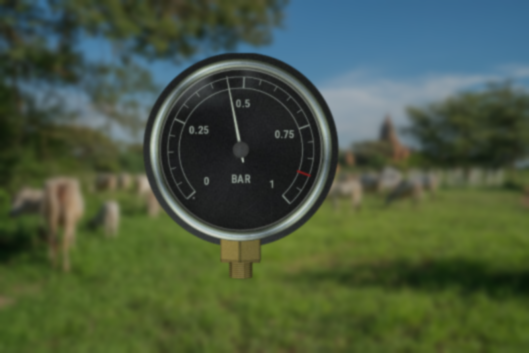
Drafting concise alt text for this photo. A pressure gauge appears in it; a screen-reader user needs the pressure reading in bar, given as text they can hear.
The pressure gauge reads 0.45 bar
